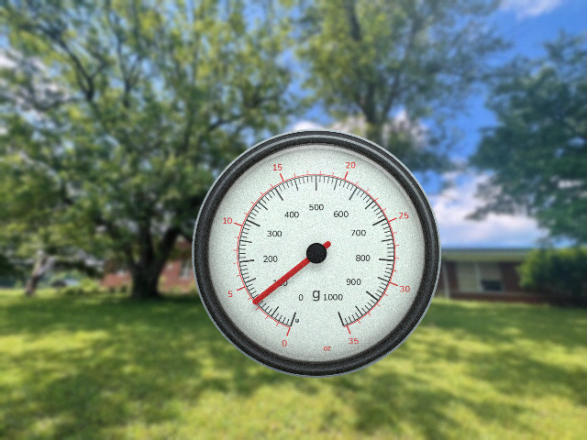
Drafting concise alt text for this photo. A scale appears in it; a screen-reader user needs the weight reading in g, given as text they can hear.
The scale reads 100 g
